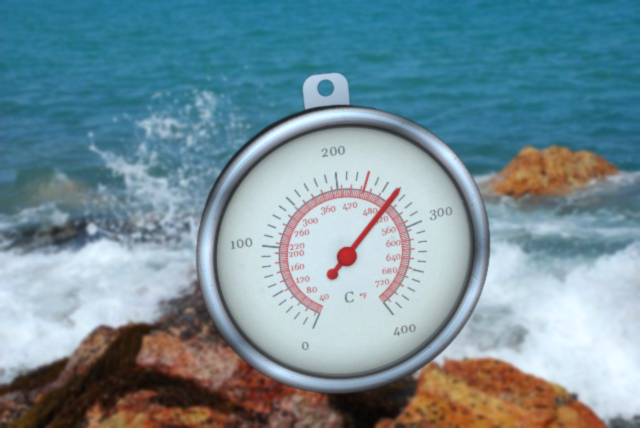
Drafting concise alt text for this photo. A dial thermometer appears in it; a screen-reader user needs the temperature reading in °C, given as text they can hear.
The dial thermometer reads 260 °C
